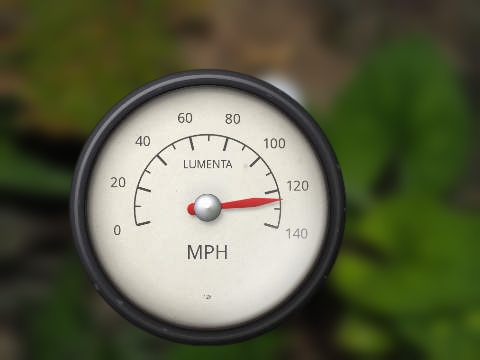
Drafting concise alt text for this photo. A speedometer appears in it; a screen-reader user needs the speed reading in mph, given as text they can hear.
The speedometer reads 125 mph
